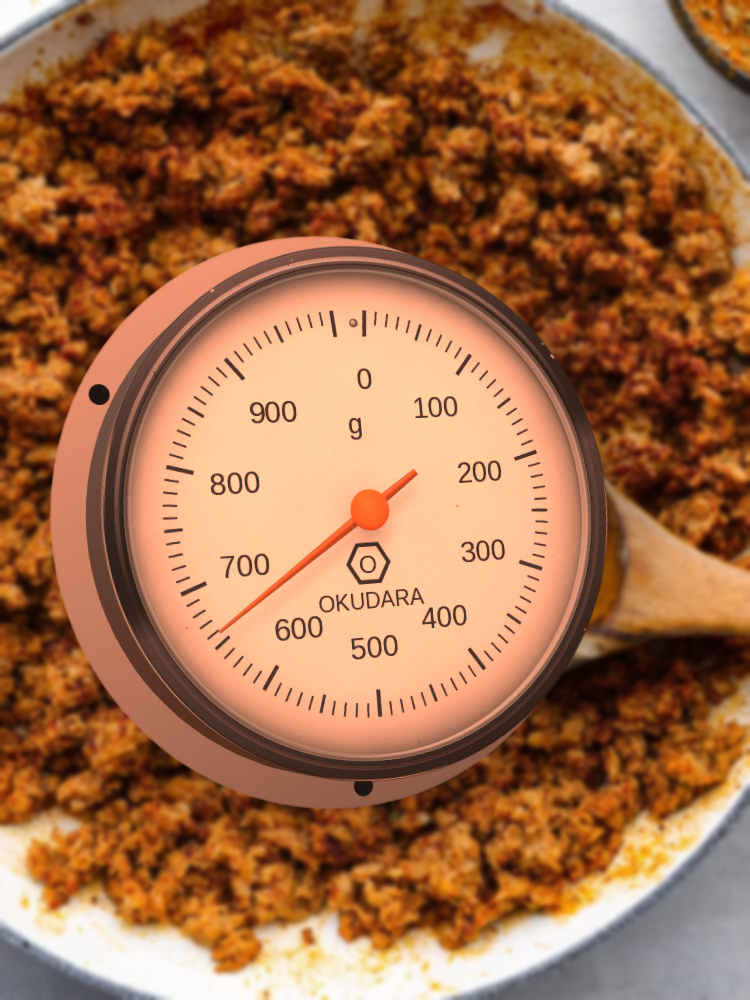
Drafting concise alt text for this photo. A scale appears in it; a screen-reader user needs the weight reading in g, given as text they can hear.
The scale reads 660 g
